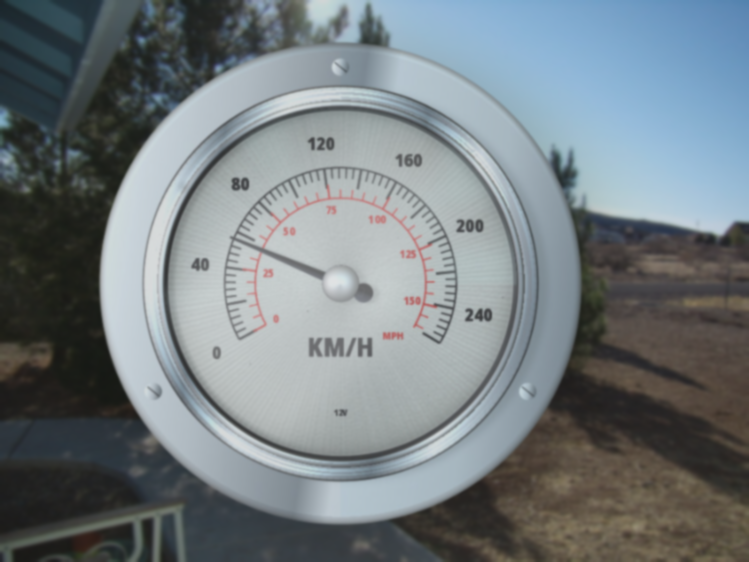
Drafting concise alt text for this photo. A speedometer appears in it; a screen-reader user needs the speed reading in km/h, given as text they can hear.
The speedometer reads 56 km/h
